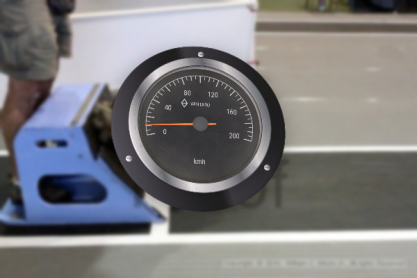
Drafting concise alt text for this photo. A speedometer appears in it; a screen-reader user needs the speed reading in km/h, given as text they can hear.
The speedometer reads 10 km/h
